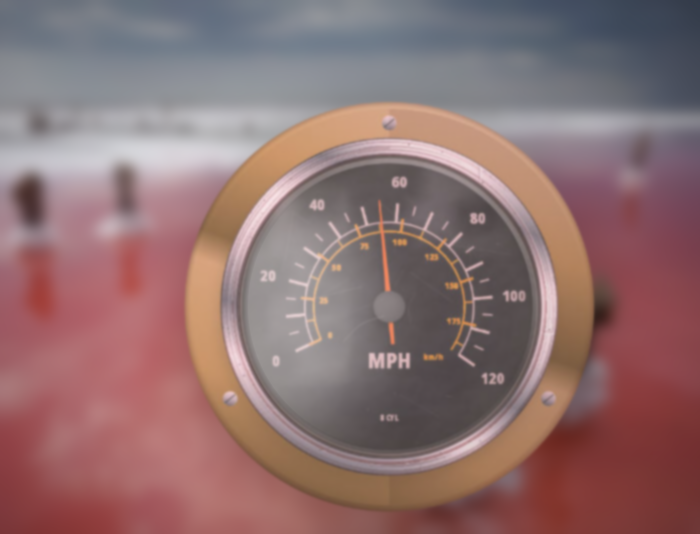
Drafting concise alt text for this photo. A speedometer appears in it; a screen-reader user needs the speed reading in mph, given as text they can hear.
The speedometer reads 55 mph
